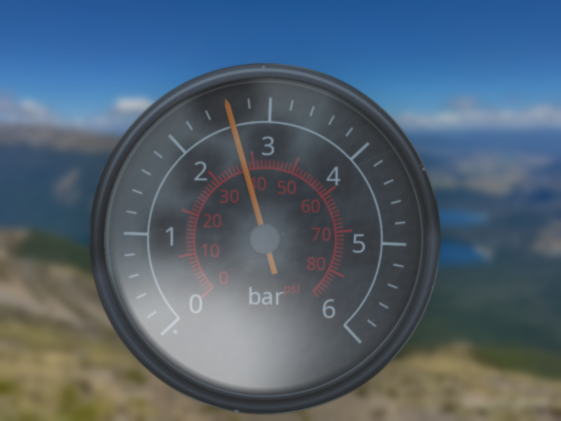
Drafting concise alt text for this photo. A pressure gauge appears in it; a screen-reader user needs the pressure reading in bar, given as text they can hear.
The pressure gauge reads 2.6 bar
